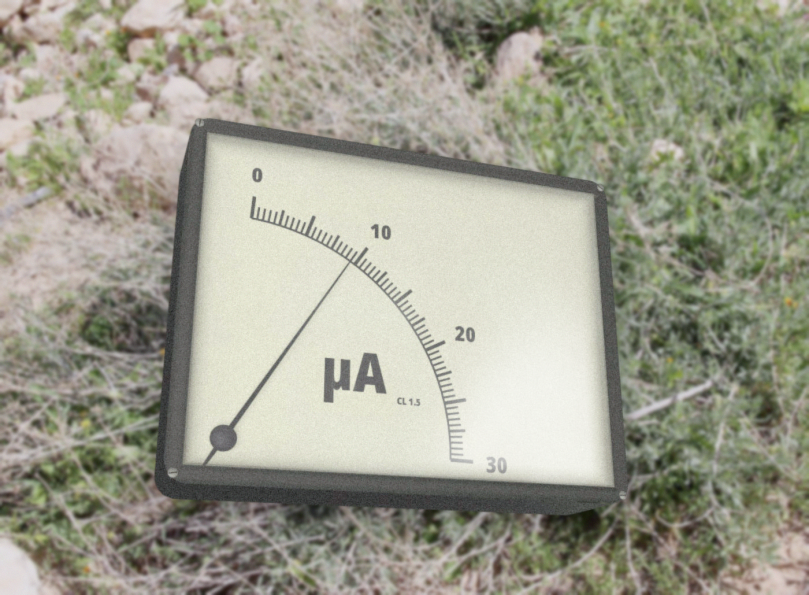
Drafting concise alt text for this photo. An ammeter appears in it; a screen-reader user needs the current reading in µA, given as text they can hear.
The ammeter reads 9.5 µA
